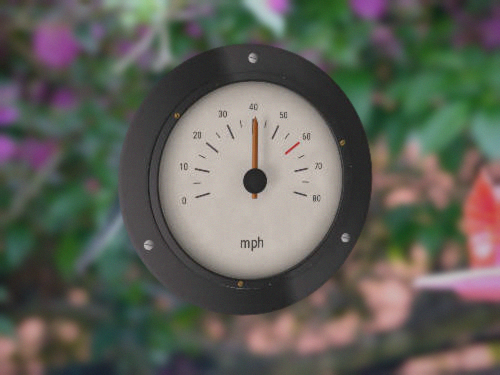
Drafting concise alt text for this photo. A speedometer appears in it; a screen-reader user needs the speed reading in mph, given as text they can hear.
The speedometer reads 40 mph
